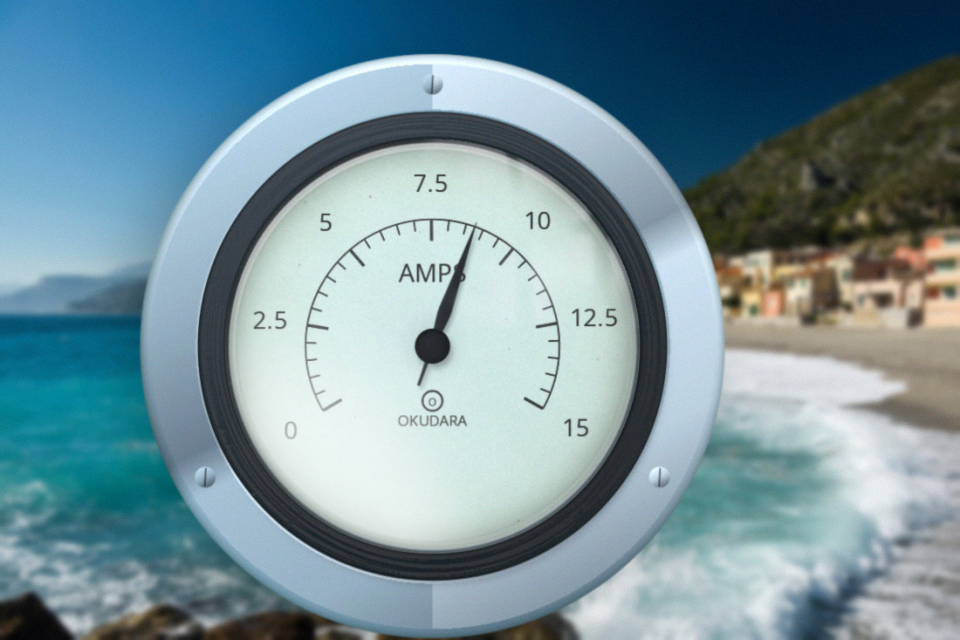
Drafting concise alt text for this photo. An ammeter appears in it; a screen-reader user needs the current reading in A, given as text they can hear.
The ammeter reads 8.75 A
